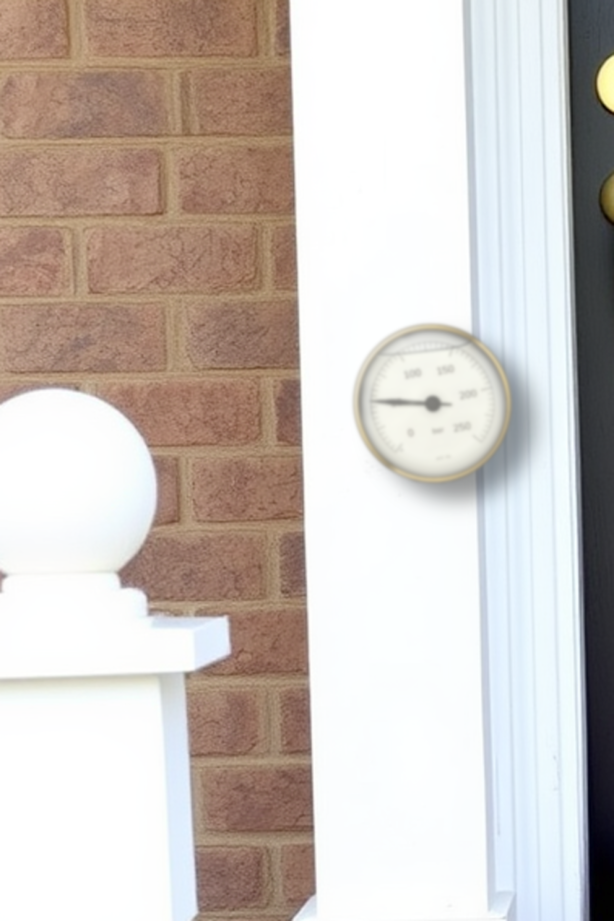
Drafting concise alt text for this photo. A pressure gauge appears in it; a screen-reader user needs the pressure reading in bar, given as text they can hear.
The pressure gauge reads 50 bar
